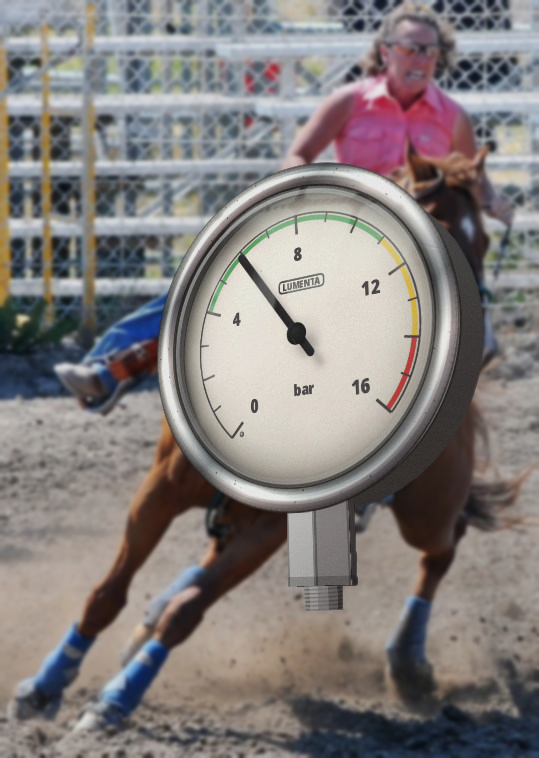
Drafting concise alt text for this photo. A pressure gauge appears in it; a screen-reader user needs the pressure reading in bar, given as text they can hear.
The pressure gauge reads 6 bar
